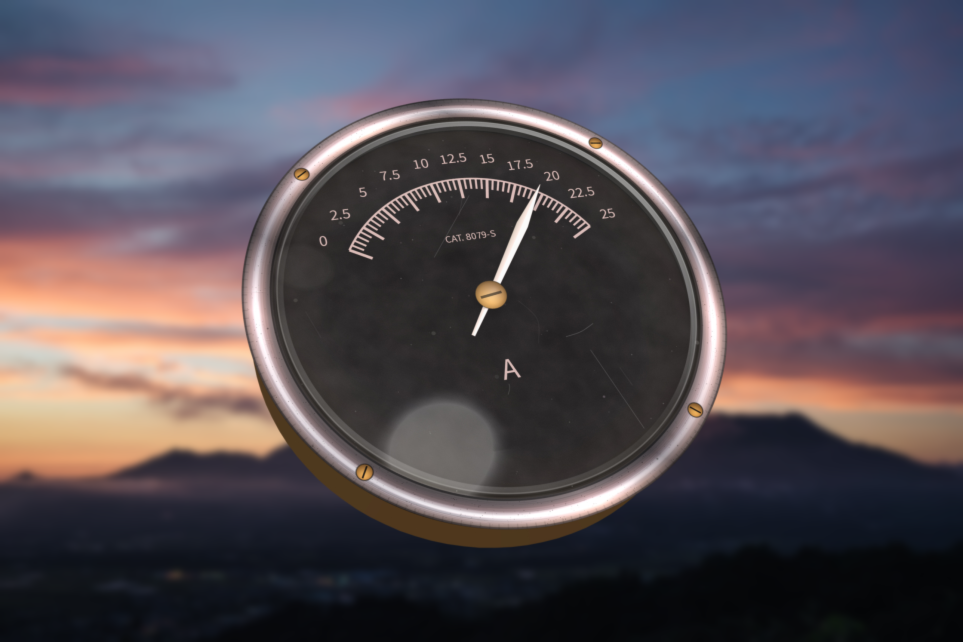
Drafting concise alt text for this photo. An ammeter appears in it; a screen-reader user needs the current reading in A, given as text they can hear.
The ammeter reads 19.5 A
